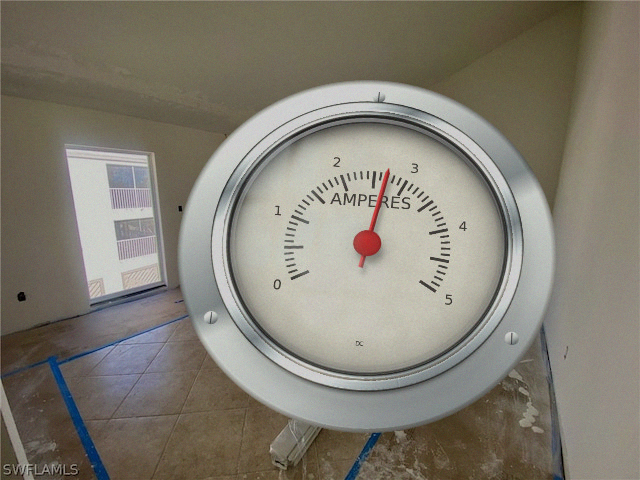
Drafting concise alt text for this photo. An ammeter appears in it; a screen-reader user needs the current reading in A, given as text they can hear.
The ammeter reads 2.7 A
